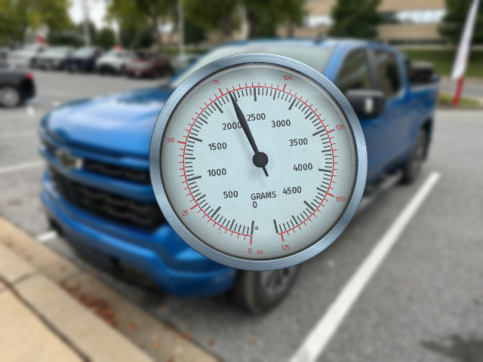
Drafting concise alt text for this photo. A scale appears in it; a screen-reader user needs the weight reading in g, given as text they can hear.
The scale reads 2200 g
